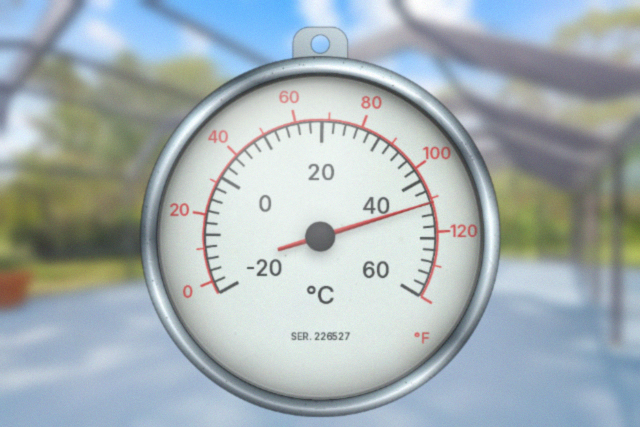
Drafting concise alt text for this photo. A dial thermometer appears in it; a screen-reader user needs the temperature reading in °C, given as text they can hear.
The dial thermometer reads 44 °C
